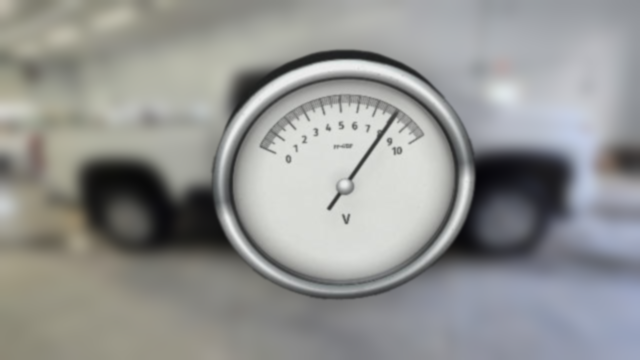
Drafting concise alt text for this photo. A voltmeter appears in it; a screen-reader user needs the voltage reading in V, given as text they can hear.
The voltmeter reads 8 V
